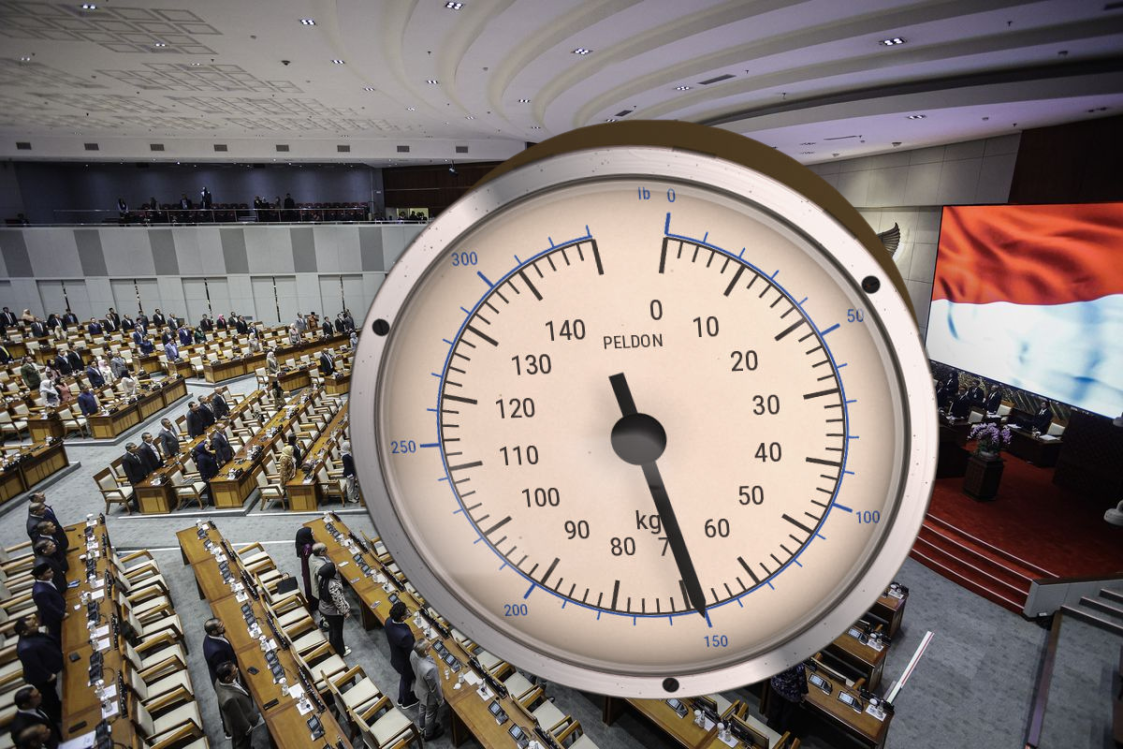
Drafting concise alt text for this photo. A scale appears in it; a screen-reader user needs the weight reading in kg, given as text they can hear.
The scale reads 68 kg
